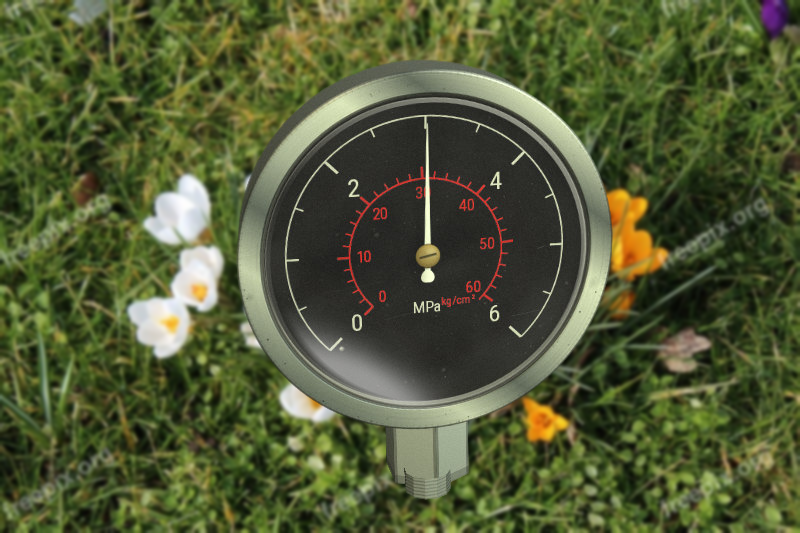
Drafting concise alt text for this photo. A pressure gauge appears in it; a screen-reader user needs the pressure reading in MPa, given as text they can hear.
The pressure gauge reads 3 MPa
